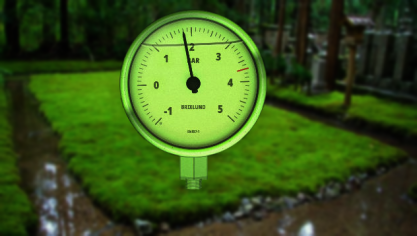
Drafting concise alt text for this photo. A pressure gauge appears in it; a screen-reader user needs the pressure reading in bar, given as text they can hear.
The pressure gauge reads 1.8 bar
